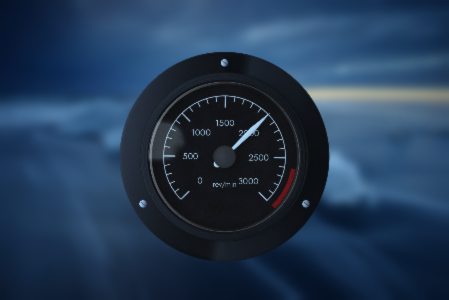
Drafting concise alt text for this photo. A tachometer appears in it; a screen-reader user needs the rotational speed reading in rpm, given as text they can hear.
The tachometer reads 2000 rpm
